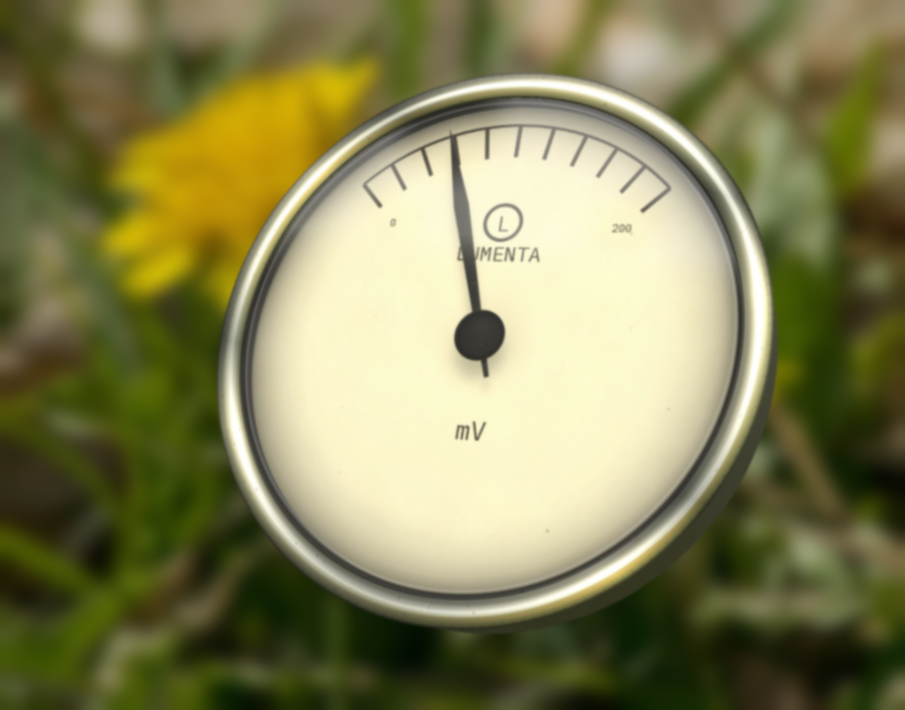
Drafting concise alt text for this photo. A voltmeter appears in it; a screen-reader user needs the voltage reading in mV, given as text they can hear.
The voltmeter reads 60 mV
